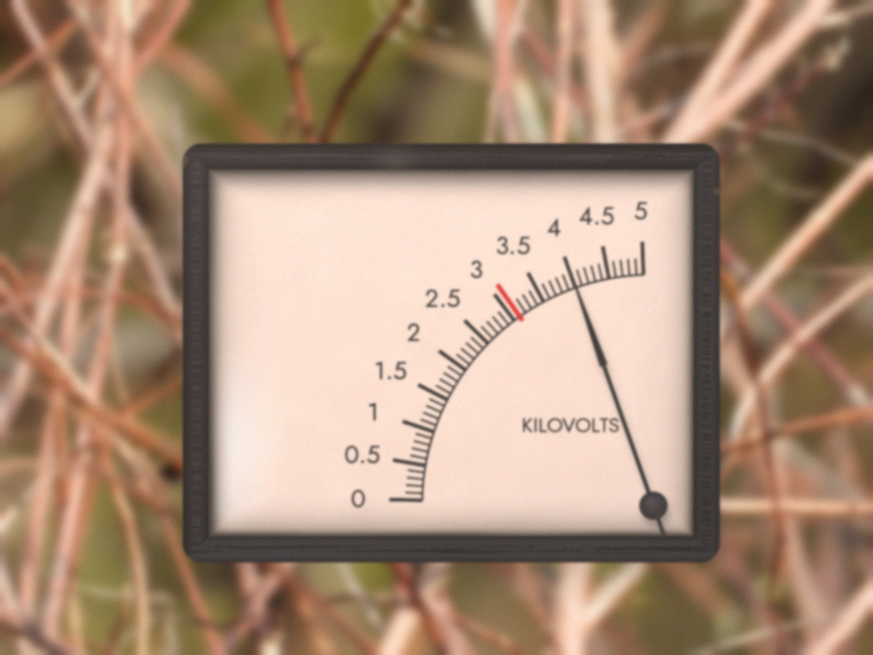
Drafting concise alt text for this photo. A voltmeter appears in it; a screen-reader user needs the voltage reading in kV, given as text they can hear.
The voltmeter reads 4 kV
